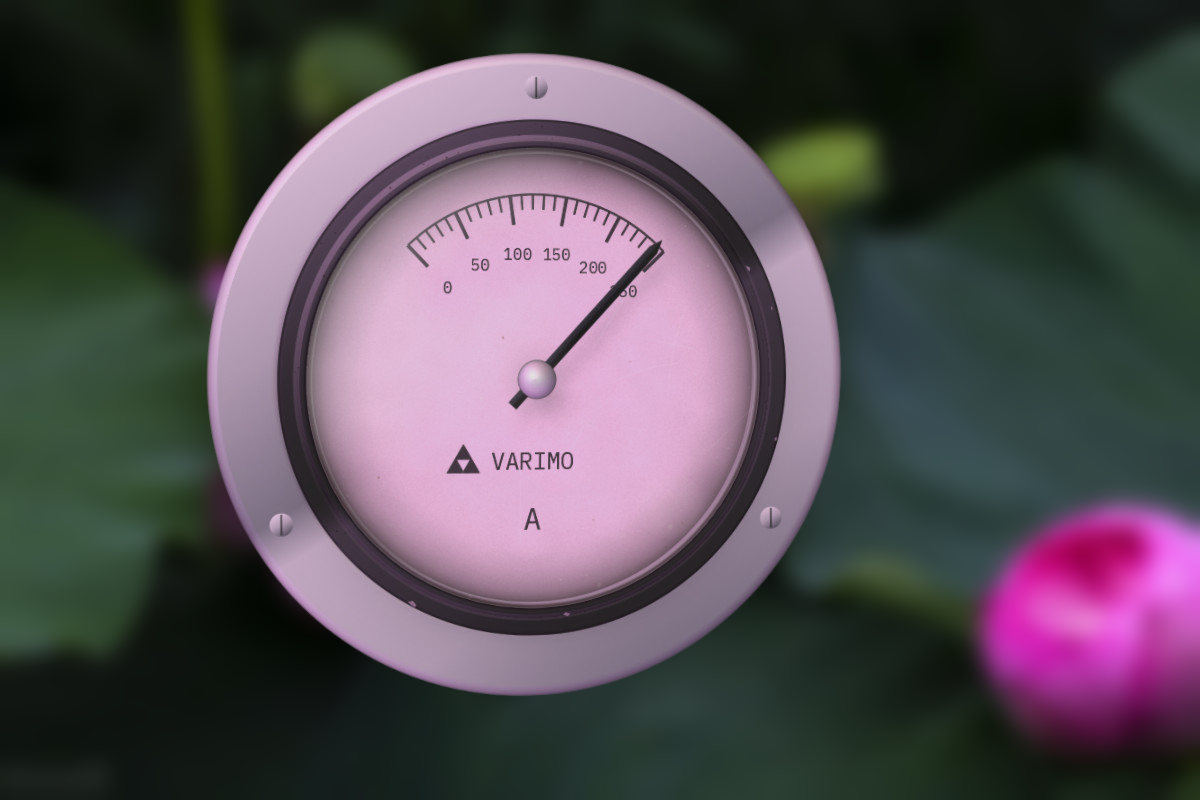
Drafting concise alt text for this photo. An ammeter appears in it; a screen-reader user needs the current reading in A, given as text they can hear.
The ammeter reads 240 A
